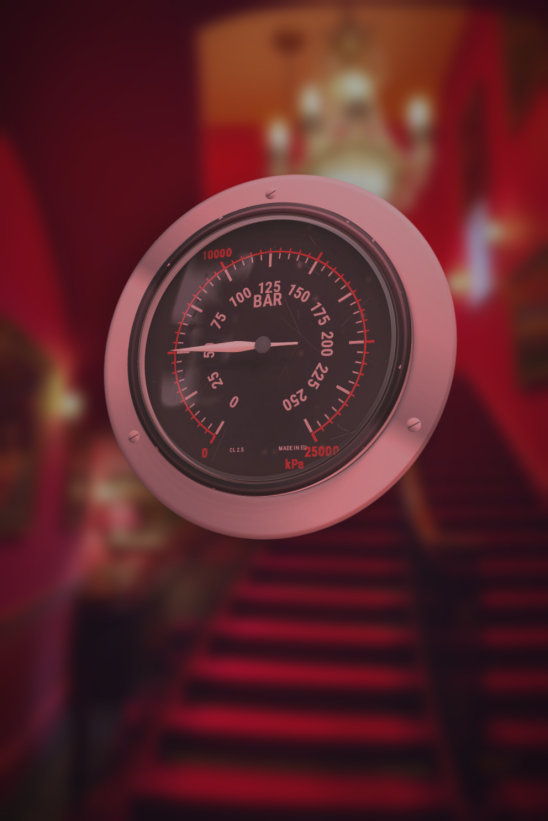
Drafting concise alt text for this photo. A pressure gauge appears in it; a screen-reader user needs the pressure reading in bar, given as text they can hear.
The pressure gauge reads 50 bar
